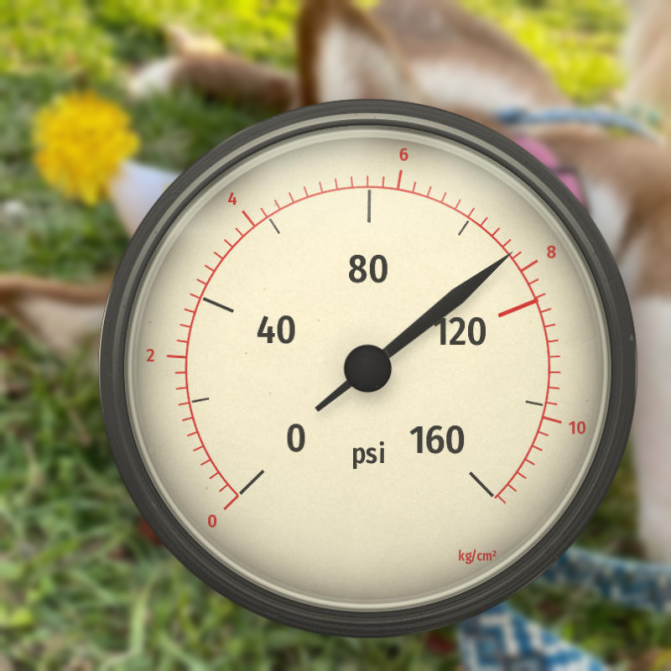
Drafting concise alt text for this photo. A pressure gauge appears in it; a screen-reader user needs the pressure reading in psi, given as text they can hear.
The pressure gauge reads 110 psi
